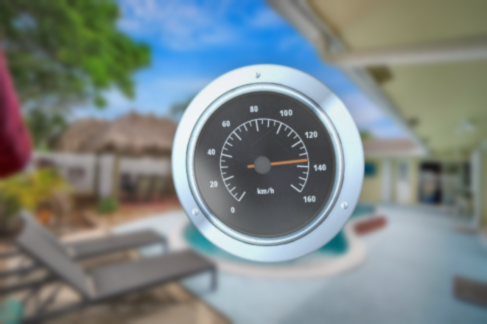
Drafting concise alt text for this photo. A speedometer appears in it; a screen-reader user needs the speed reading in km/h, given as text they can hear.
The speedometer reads 135 km/h
